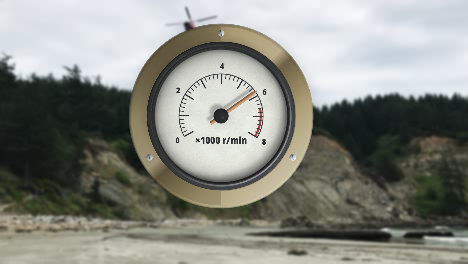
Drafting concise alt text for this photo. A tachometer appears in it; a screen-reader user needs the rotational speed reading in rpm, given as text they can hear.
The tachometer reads 5800 rpm
